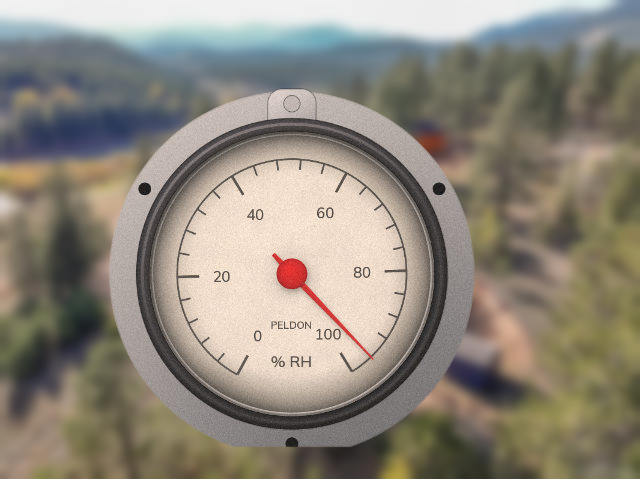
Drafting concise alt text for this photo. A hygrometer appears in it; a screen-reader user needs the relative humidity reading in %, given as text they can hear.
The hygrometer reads 96 %
